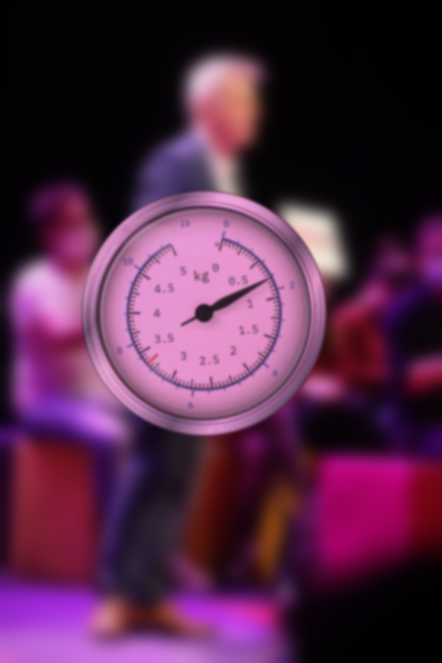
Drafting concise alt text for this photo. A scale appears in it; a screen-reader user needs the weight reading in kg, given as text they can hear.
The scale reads 0.75 kg
